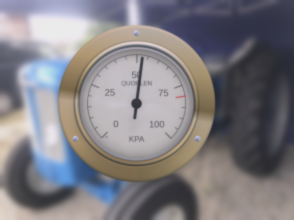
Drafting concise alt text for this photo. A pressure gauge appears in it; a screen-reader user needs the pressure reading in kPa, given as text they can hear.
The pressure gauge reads 52.5 kPa
